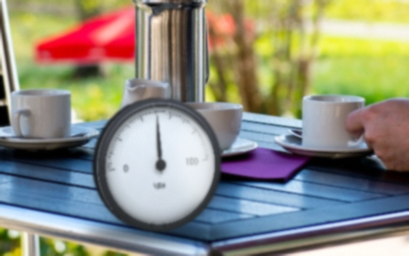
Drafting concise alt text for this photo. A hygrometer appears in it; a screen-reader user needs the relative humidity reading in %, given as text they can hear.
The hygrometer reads 50 %
